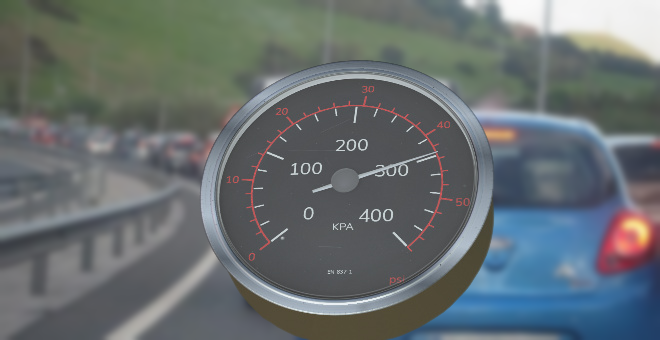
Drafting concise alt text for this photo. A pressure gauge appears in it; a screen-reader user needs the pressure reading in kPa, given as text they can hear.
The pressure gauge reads 300 kPa
